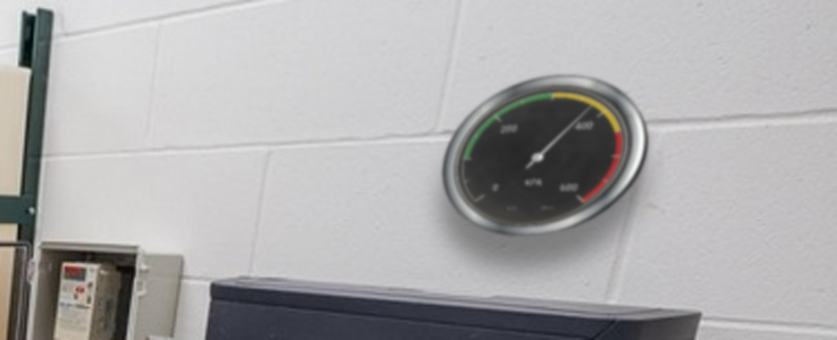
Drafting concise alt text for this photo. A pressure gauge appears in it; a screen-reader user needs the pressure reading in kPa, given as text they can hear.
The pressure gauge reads 375 kPa
